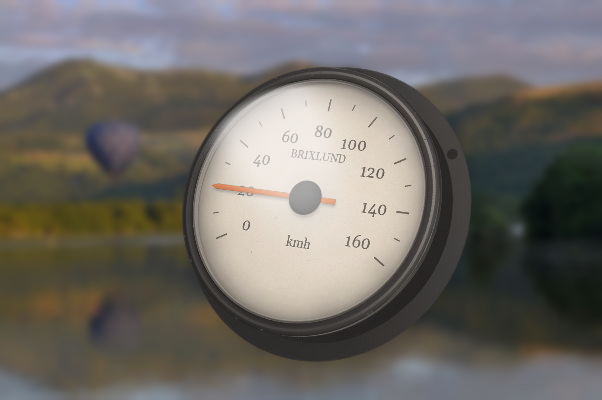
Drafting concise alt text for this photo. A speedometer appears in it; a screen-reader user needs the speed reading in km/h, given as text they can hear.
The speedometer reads 20 km/h
